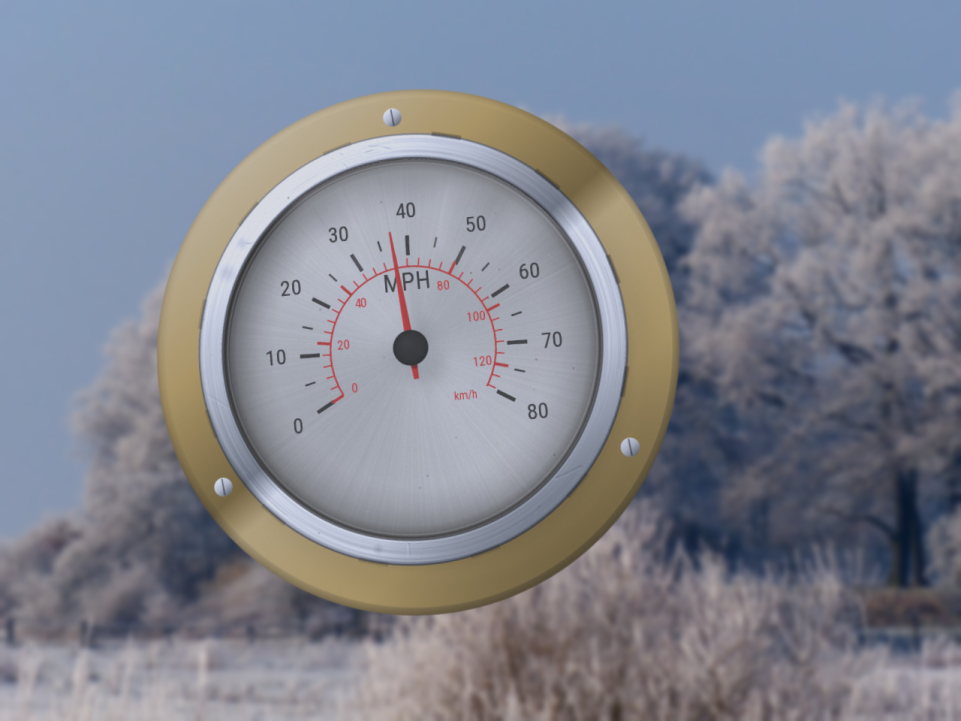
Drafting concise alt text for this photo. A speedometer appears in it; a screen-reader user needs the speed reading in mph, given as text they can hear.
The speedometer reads 37.5 mph
